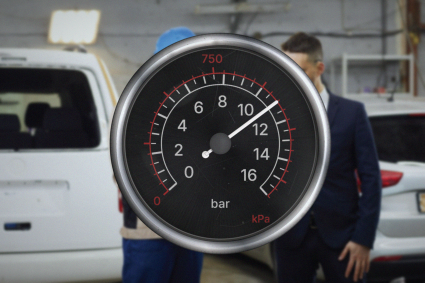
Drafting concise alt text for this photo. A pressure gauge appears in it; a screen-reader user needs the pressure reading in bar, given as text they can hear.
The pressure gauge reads 11 bar
